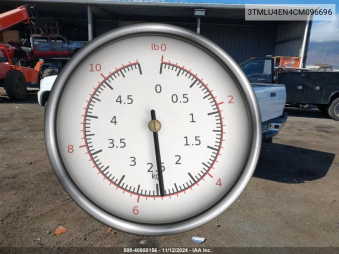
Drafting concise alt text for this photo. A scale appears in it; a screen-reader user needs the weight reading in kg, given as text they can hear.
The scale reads 2.45 kg
